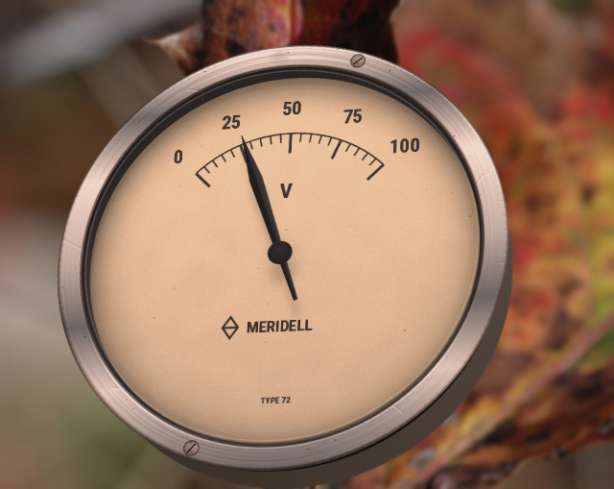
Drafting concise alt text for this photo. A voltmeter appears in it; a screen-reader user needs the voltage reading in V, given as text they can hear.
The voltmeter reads 27.5 V
